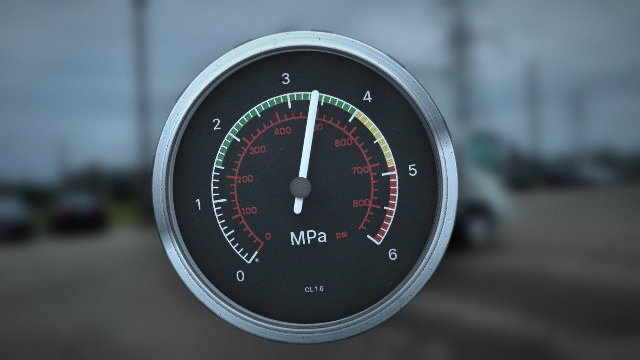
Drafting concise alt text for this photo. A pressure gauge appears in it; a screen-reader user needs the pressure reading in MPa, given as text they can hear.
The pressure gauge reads 3.4 MPa
